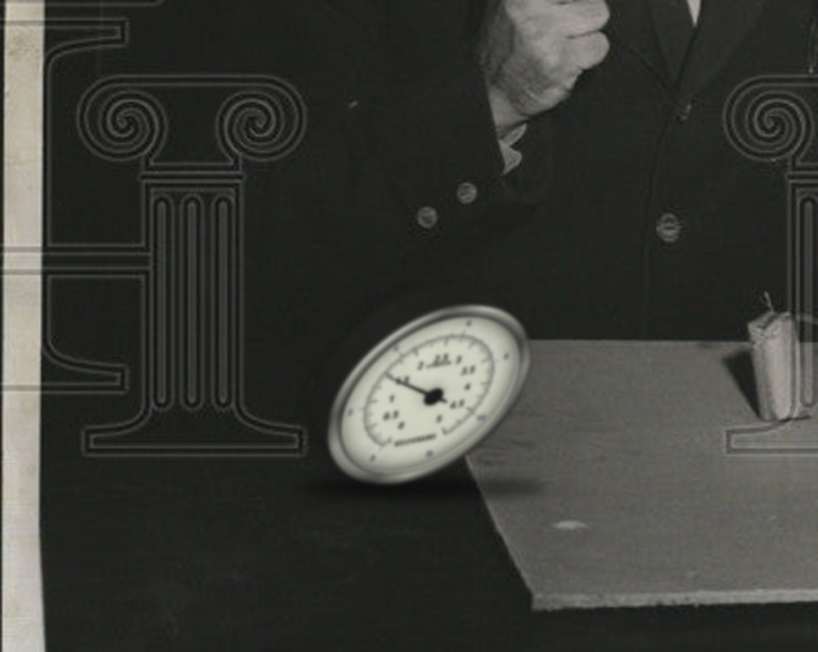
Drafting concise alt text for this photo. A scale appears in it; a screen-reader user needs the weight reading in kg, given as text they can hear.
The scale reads 1.5 kg
